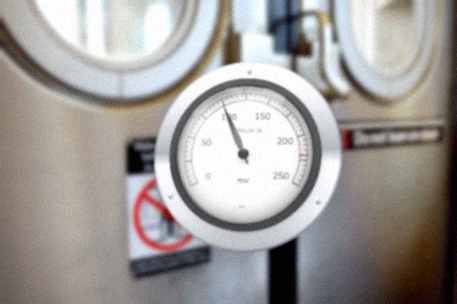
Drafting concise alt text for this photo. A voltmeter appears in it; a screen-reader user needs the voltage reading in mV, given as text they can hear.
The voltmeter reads 100 mV
